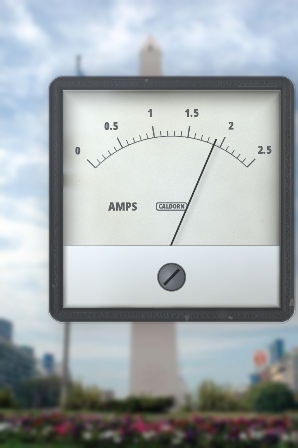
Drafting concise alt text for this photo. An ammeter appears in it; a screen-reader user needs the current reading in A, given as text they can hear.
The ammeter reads 1.9 A
